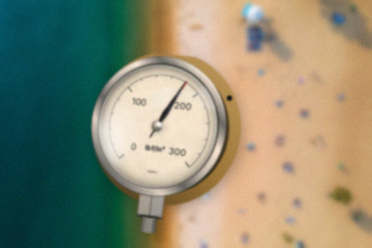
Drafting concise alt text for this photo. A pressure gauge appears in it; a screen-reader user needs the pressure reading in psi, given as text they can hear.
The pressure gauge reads 180 psi
